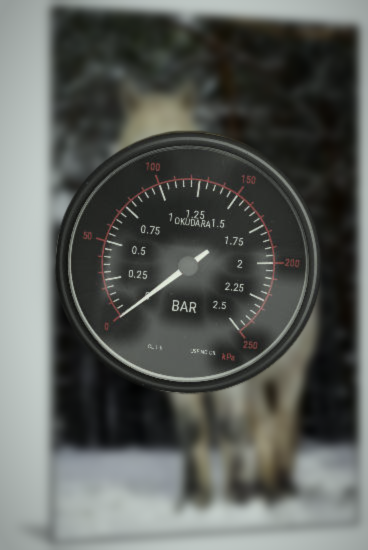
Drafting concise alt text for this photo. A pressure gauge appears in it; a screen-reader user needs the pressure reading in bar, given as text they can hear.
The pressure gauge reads 0 bar
